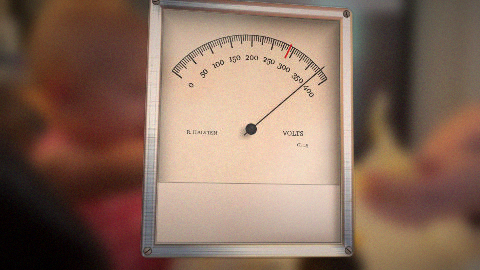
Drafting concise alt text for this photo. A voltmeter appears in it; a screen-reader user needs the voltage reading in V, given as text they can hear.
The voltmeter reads 375 V
